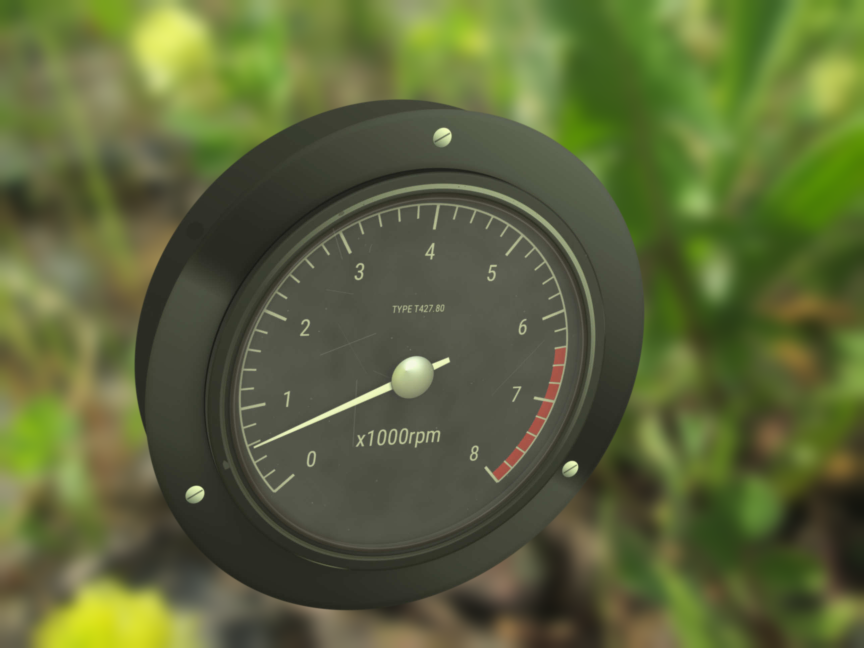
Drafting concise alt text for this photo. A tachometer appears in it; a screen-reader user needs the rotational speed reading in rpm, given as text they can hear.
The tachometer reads 600 rpm
